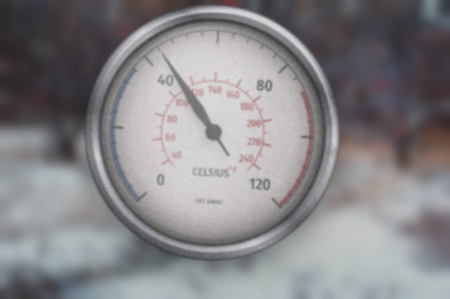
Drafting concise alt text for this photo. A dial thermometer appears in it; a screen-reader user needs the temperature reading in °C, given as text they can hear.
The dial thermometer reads 44 °C
